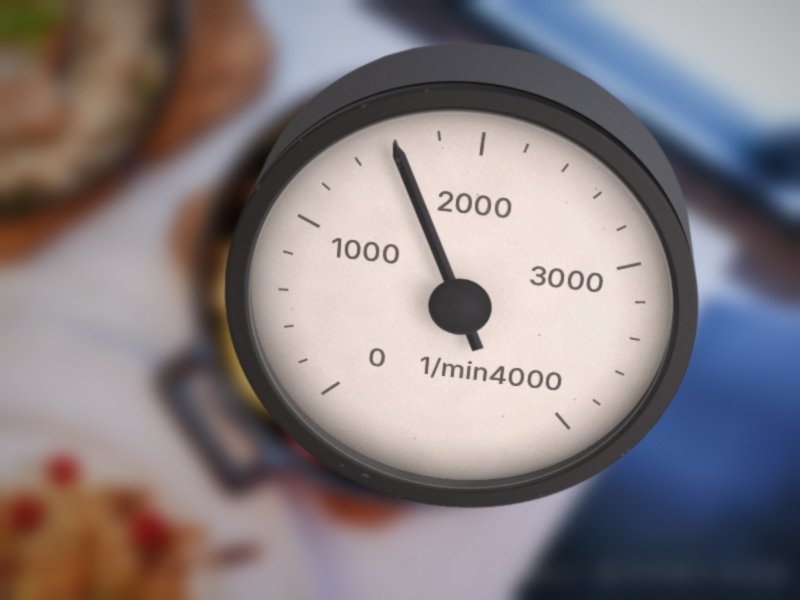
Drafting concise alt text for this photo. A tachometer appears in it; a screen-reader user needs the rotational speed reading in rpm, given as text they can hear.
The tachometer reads 1600 rpm
